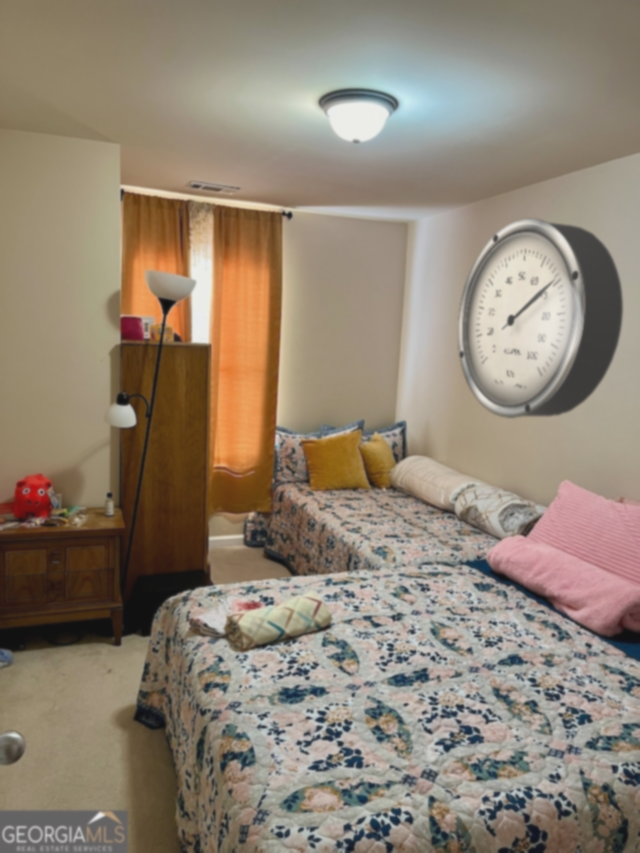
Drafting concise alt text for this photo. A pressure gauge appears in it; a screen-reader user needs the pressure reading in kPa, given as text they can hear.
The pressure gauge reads 70 kPa
